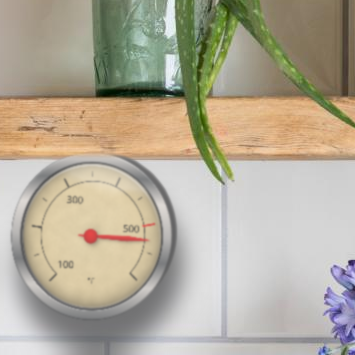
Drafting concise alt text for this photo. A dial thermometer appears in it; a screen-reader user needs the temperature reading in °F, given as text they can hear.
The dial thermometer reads 525 °F
